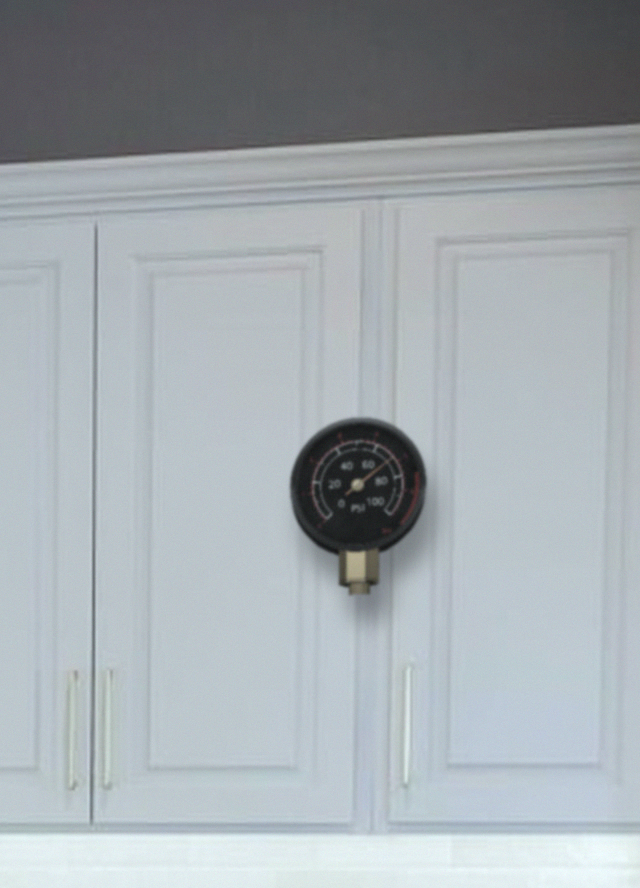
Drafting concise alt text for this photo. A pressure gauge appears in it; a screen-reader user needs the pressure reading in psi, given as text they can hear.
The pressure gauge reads 70 psi
